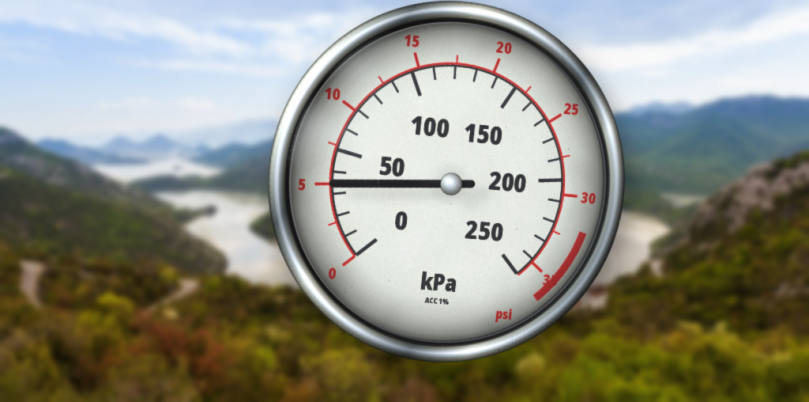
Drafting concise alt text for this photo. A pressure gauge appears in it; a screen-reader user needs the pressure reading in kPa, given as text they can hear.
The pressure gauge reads 35 kPa
